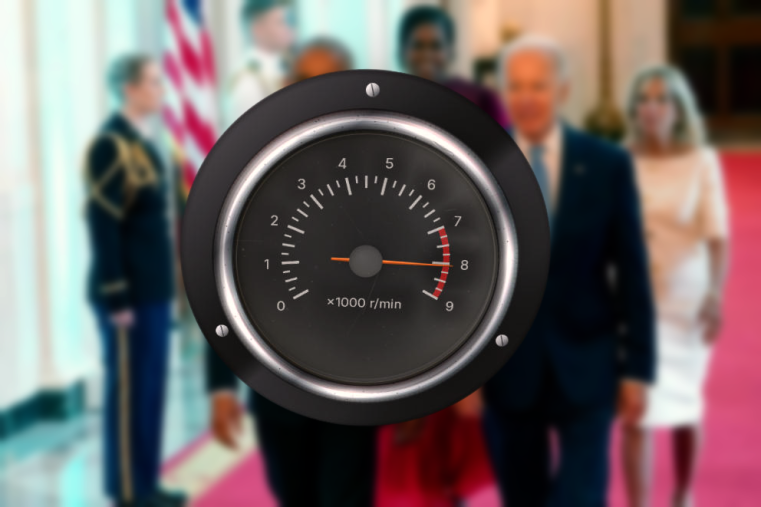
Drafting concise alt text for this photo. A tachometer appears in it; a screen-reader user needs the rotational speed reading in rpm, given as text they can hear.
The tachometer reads 8000 rpm
